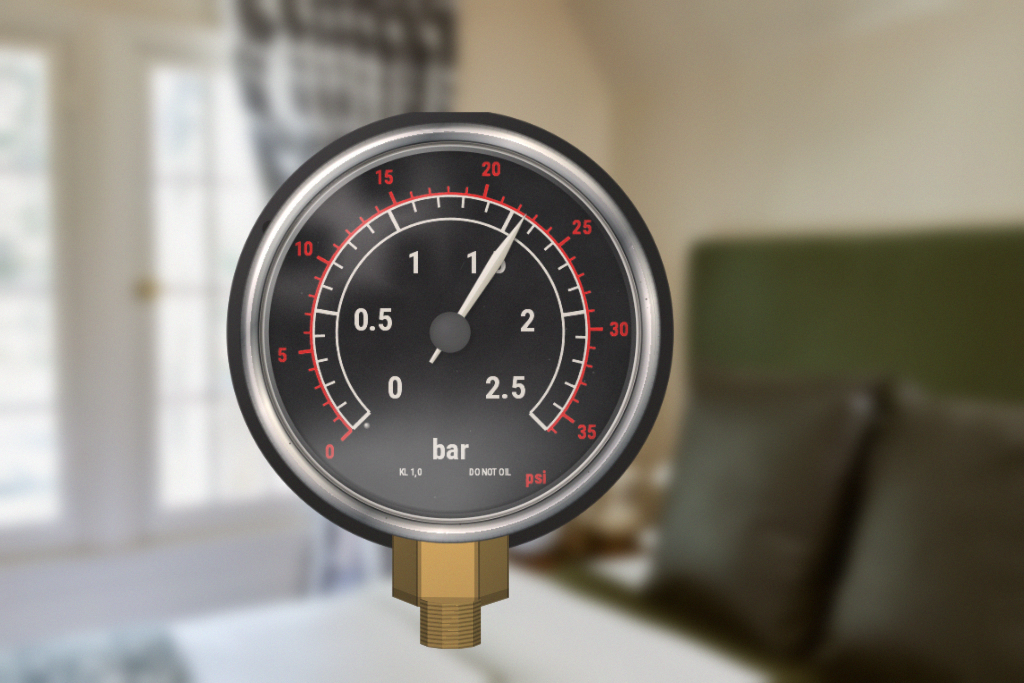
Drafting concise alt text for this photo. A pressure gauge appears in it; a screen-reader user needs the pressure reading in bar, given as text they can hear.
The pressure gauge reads 1.55 bar
